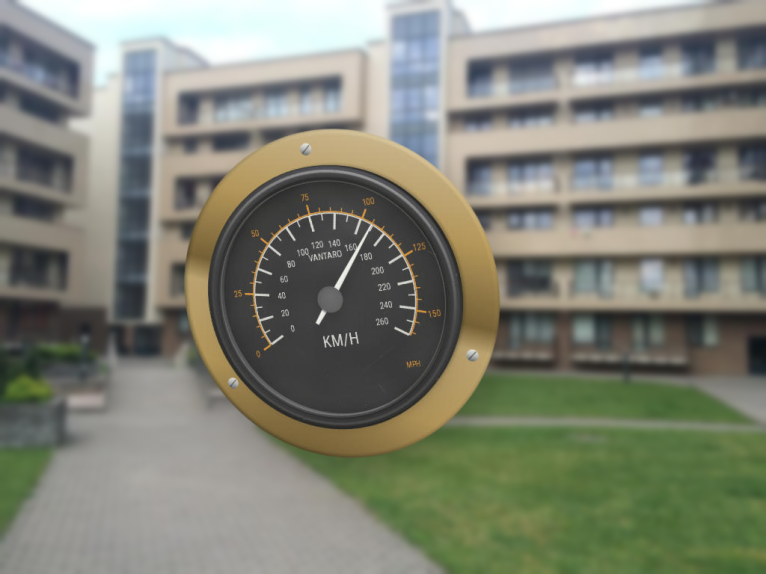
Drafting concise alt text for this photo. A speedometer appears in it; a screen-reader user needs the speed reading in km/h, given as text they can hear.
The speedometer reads 170 km/h
